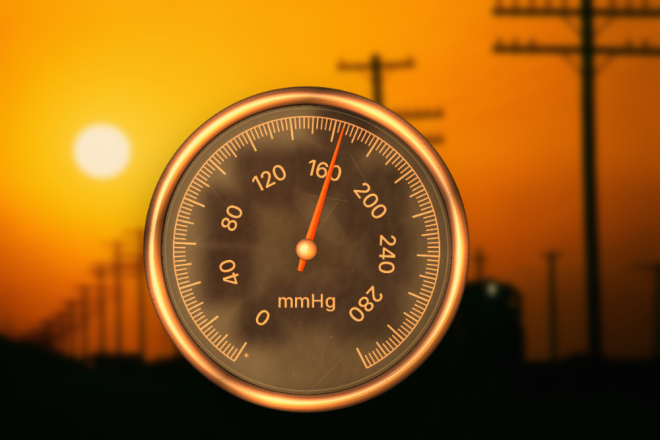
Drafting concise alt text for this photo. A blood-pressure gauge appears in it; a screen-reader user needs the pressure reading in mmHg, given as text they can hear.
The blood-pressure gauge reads 164 mmHg
